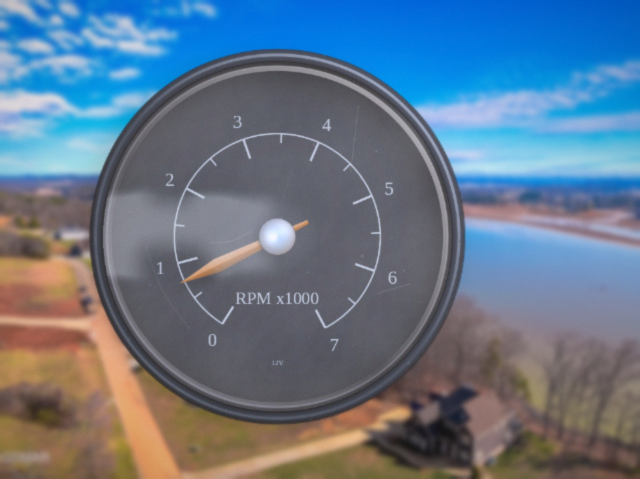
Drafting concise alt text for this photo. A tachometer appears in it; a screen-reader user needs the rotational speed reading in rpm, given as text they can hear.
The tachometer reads 750 rpm
